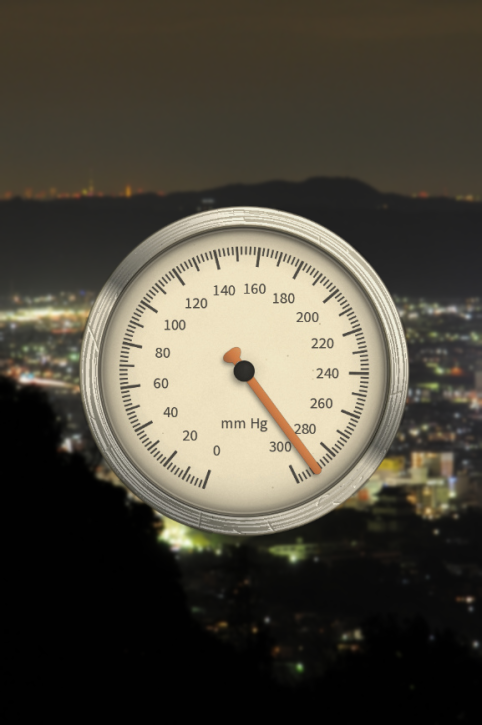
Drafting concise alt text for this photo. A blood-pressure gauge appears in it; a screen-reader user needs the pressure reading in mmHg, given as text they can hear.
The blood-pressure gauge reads 290 mmHg
